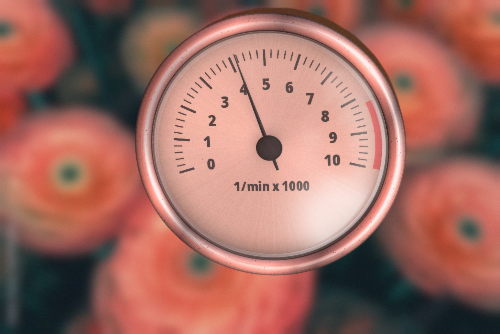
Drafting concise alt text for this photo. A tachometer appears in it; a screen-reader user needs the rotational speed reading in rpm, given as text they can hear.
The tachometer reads 4200 rpm
